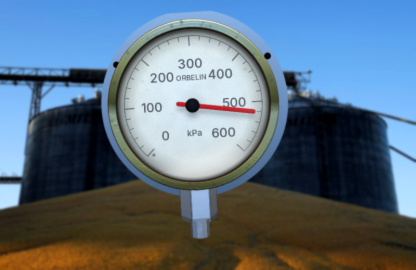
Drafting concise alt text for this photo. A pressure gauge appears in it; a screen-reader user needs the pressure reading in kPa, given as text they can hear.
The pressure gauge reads 520 kPa
